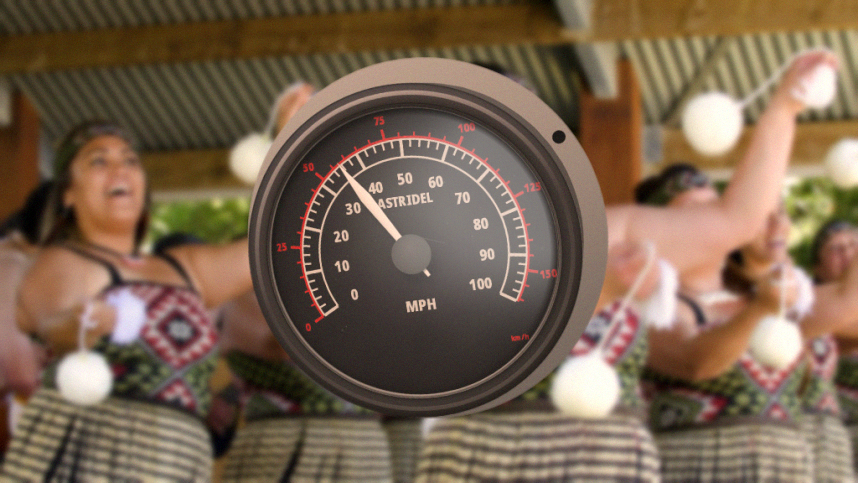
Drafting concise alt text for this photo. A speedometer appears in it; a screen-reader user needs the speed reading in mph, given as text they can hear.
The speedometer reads 36 mph
